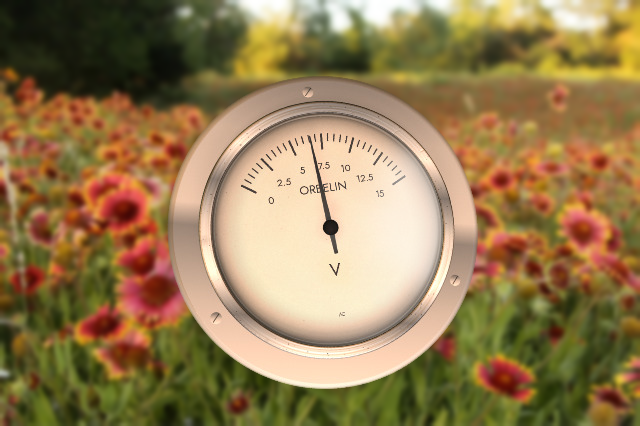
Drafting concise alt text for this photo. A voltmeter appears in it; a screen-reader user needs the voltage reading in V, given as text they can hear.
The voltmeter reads 6.5 V
